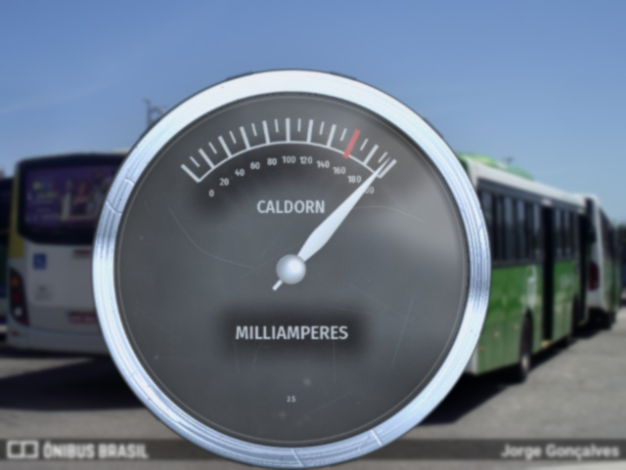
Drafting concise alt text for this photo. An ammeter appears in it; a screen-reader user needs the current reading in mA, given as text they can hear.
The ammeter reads 195 mA
